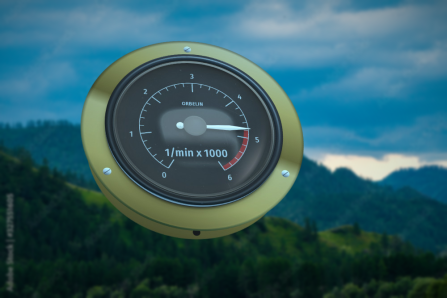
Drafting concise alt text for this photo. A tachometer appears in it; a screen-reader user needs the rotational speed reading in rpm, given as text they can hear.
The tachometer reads 4800 rpm
